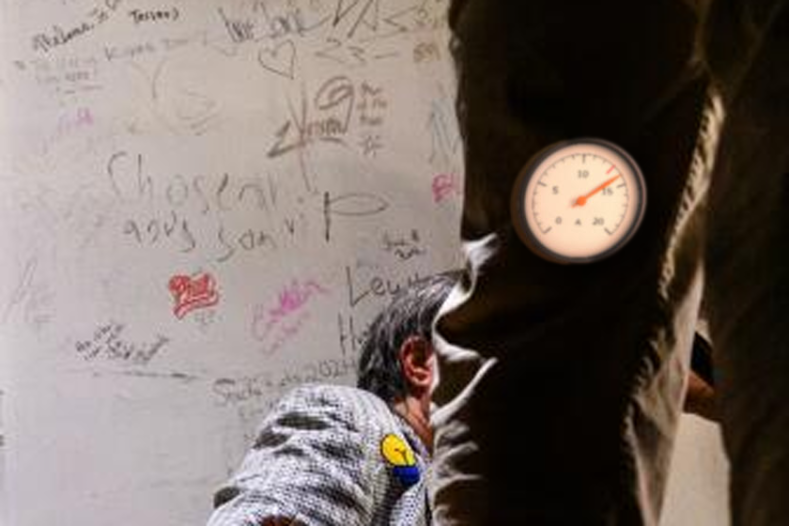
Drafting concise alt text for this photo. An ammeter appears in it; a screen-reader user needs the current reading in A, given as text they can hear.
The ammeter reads 14 A
